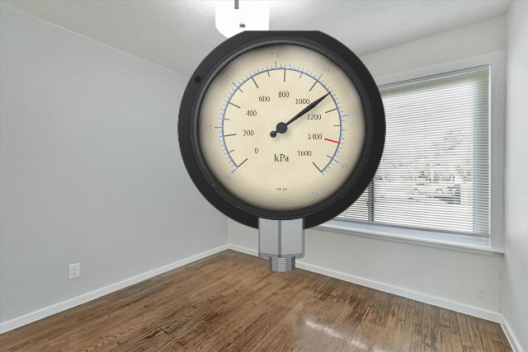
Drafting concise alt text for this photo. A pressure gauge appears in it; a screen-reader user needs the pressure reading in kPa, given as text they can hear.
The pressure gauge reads 1100 kPa
